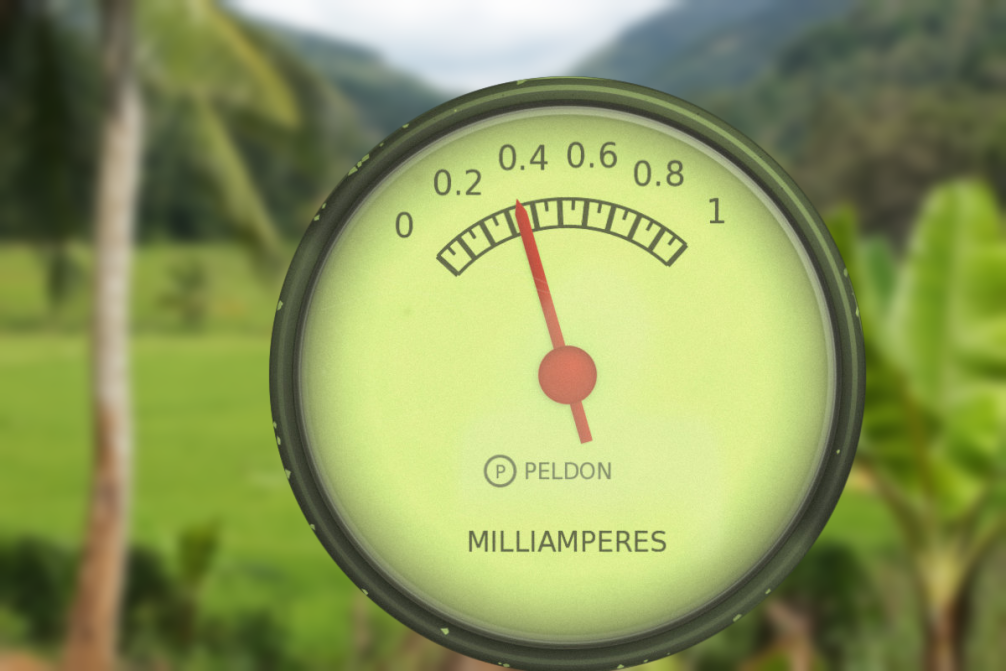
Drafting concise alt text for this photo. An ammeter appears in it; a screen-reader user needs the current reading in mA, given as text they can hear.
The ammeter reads 0.35 mA
